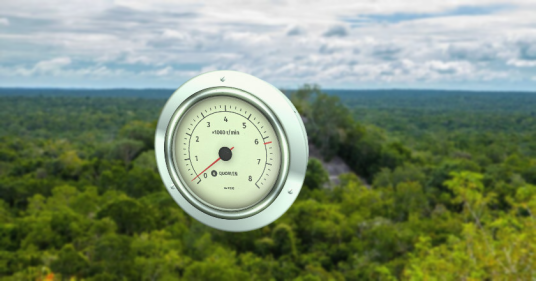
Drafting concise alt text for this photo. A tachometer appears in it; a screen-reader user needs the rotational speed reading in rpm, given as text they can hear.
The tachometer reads 200 rpm
